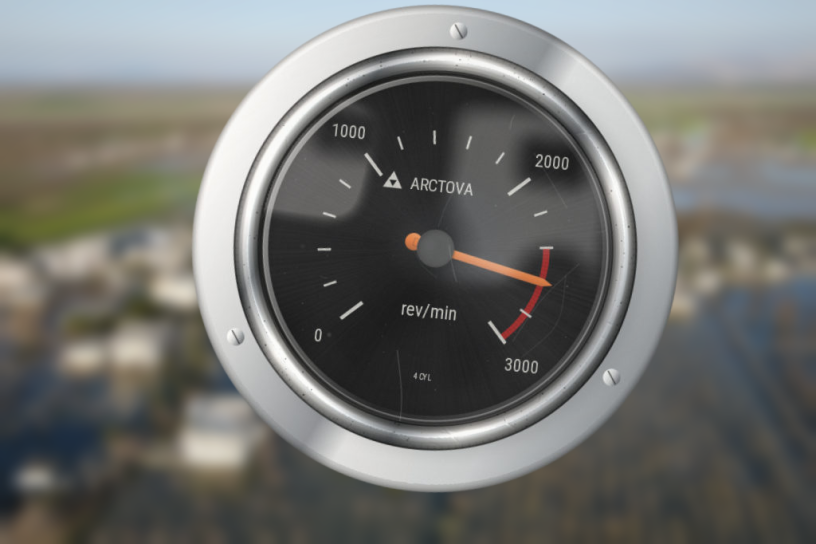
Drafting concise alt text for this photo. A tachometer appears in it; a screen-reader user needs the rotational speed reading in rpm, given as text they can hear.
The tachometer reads 2600 rpm
